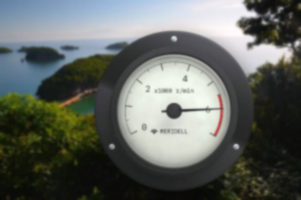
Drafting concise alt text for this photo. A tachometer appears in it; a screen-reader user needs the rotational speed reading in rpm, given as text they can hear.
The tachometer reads 6000 rpm
